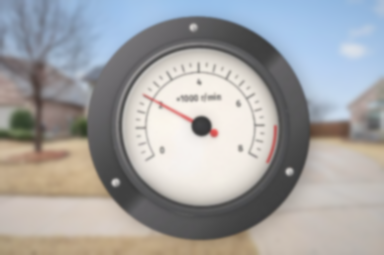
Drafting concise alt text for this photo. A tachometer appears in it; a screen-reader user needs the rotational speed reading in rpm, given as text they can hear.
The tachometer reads 2000 rpm
